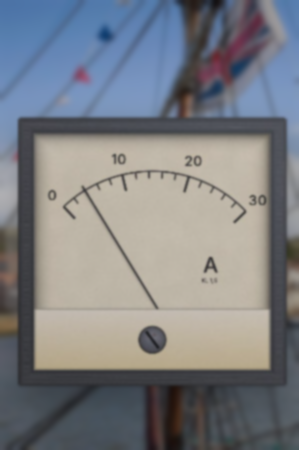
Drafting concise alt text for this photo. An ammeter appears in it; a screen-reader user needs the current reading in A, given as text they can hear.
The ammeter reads 4 A
